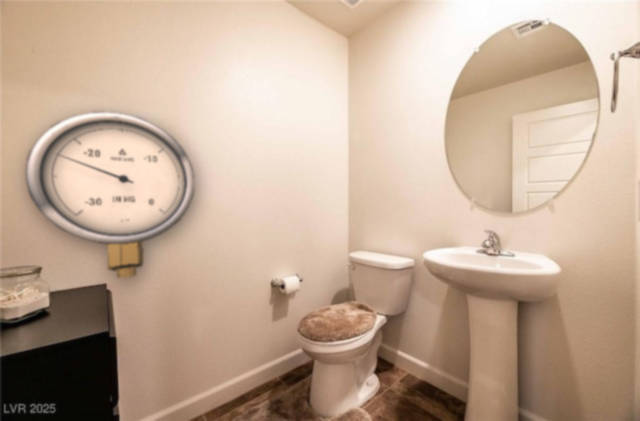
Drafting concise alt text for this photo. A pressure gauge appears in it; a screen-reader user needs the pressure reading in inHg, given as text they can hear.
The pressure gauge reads -22.5 inHg
